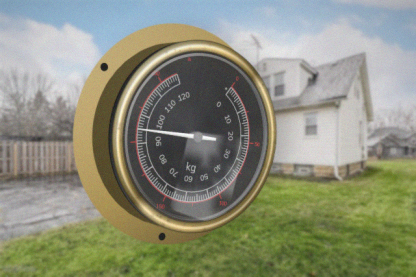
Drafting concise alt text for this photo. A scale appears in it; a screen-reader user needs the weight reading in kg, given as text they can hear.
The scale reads 95 kg
